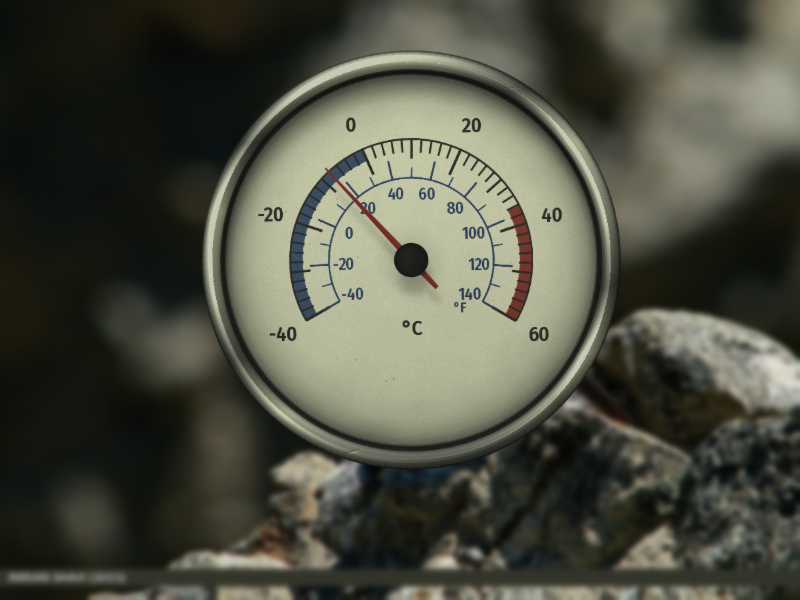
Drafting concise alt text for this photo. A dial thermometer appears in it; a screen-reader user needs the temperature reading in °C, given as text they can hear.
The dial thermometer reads -8 °C
